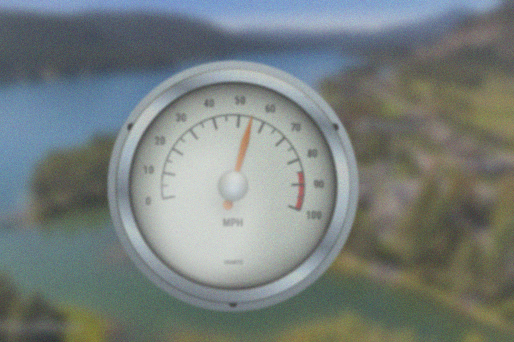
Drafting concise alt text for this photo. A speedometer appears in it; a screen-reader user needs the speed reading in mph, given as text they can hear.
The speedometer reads 55 mph
